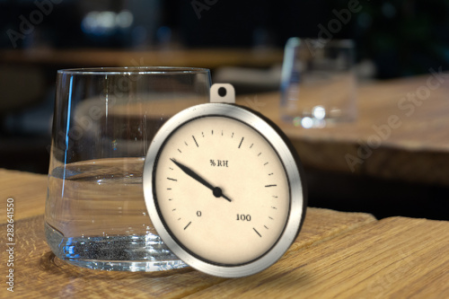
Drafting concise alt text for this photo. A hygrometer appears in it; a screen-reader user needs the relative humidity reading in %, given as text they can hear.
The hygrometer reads 28 %
